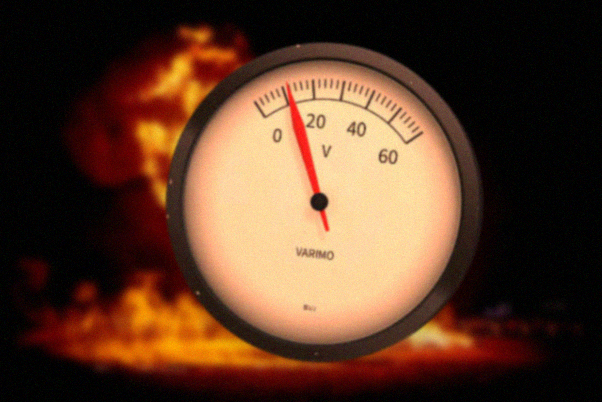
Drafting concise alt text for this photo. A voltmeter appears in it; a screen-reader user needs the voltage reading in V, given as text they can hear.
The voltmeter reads 12 V
